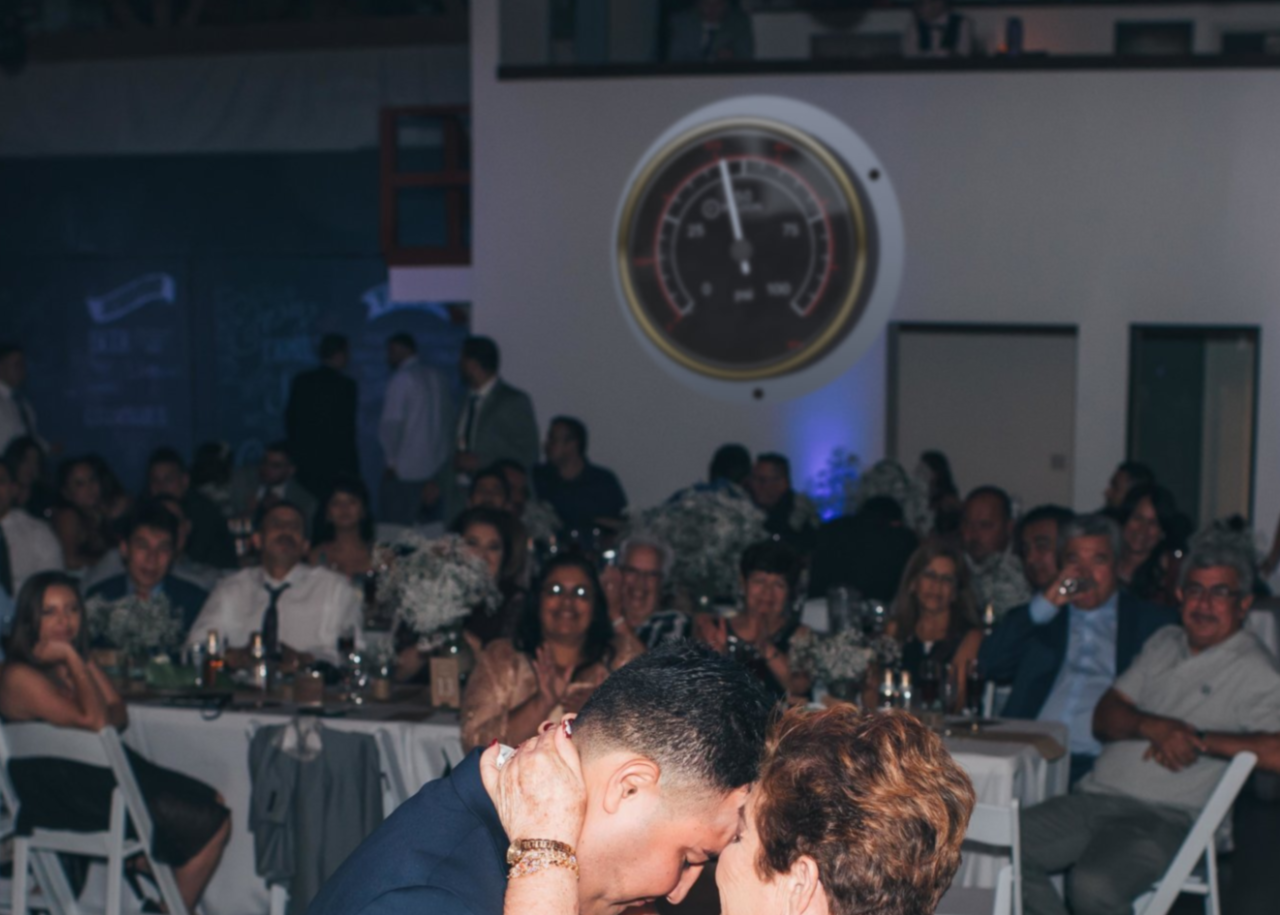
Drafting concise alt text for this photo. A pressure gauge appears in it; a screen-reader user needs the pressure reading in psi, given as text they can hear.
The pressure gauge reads 45 psi
